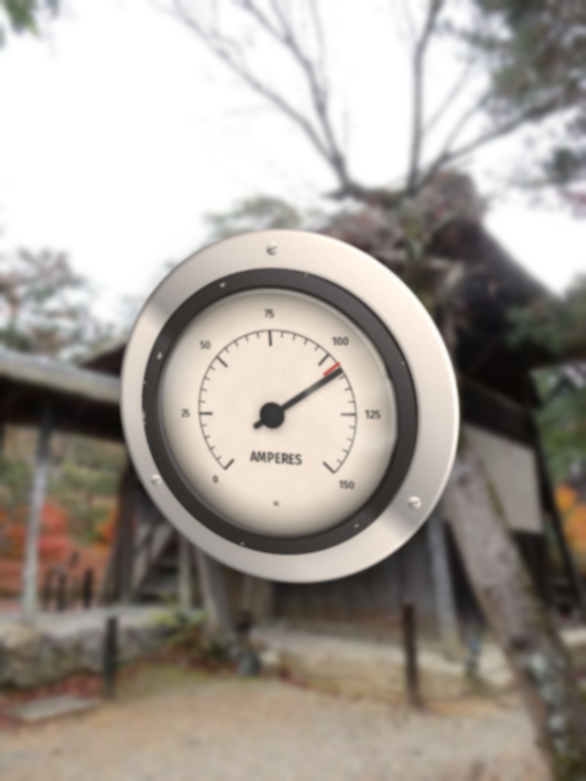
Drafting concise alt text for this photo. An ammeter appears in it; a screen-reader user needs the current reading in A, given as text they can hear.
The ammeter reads 107.5 A
